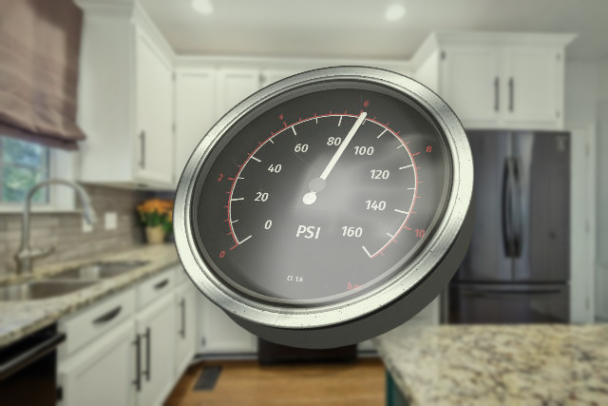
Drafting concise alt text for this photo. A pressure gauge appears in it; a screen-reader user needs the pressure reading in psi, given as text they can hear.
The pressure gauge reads 90 psi
